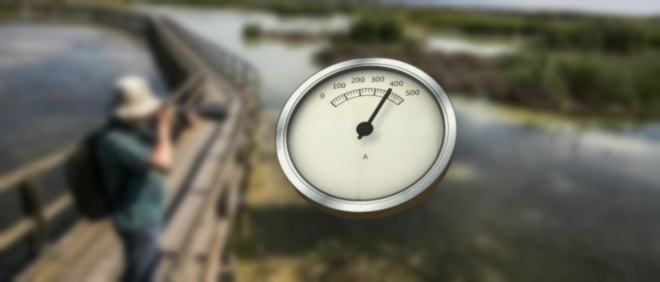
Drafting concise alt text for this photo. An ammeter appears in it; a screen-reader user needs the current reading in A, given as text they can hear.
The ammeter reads 400 A
